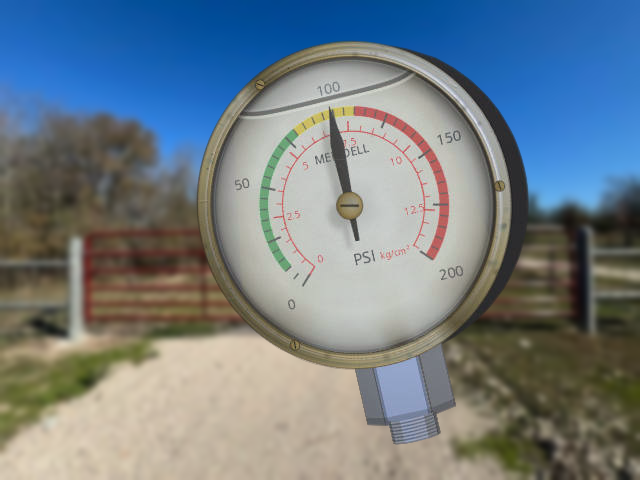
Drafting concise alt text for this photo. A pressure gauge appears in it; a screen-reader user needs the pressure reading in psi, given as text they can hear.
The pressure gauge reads 100 psi
